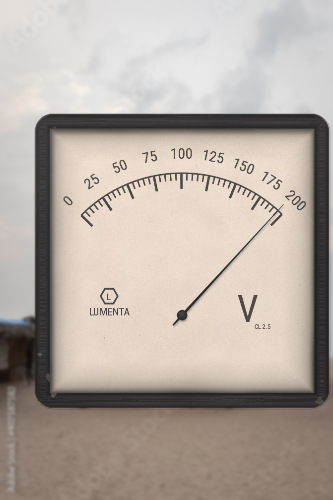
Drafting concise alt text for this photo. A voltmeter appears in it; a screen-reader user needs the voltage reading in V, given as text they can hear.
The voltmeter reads 195 V
